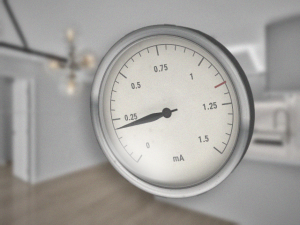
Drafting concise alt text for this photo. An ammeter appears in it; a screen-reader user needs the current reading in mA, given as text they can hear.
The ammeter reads 0.2 mA
